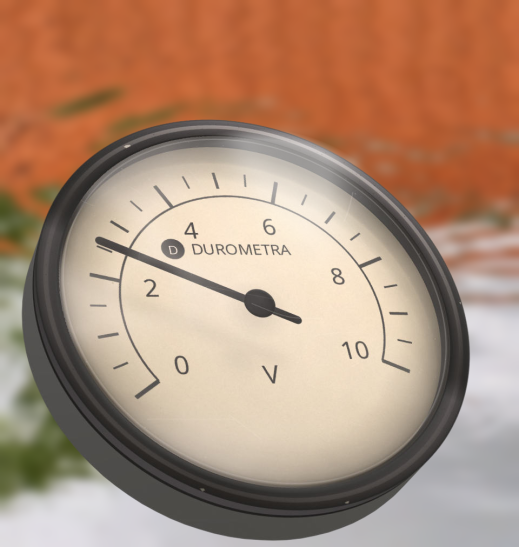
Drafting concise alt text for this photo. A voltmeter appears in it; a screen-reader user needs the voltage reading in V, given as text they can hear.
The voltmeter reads 2.5 V
